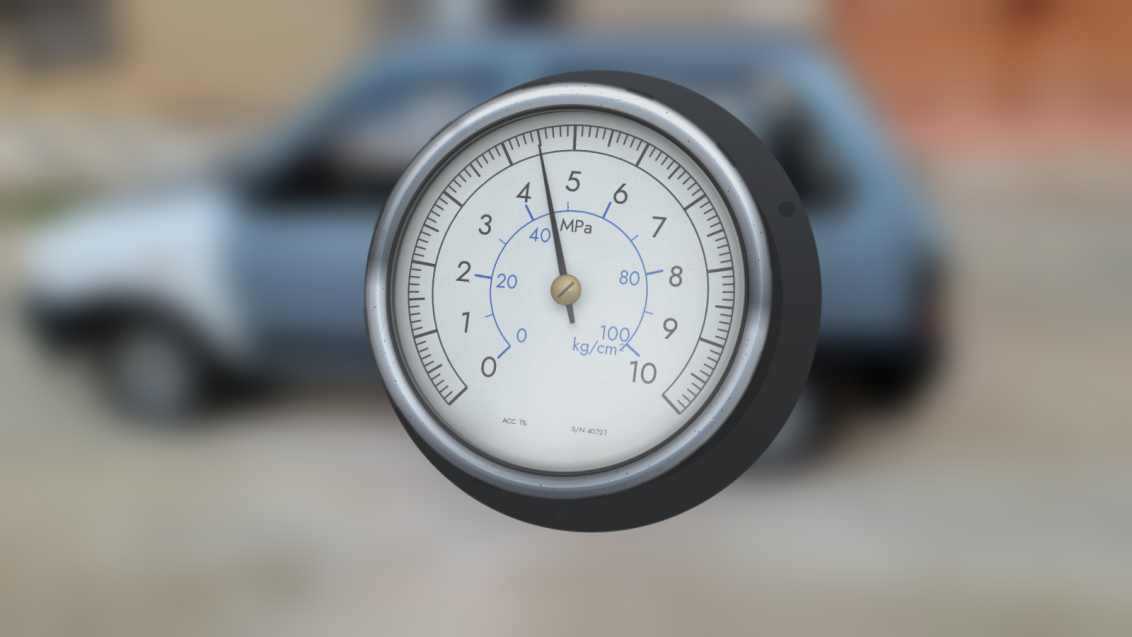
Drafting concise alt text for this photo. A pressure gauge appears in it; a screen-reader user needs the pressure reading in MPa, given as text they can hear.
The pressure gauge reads 4.5 MPa
